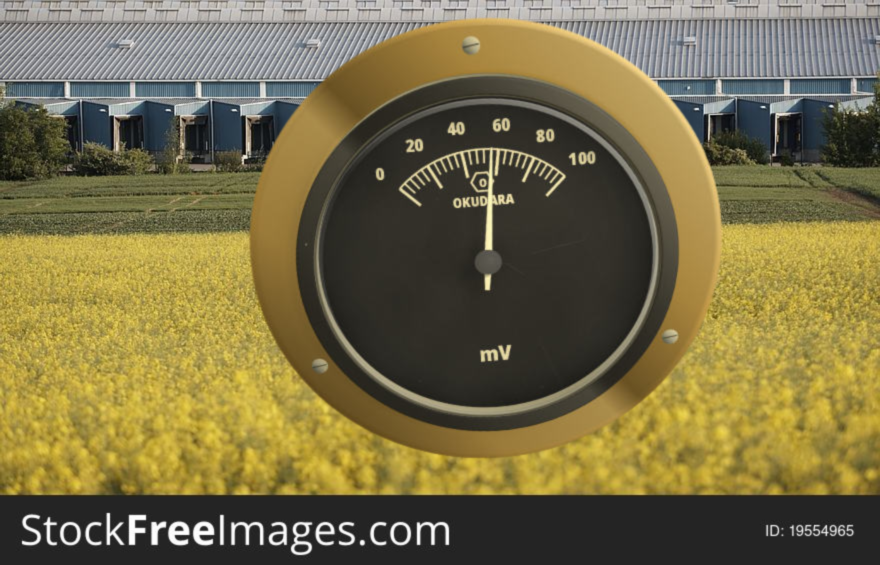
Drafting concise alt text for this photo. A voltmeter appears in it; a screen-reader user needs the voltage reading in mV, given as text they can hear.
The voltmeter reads 56 mV
